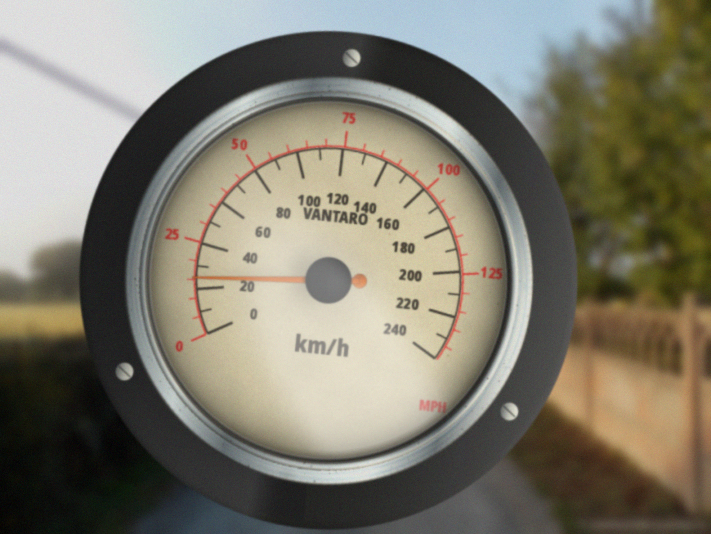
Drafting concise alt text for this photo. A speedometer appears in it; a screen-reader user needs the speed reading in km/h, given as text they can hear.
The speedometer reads 25 km/h
